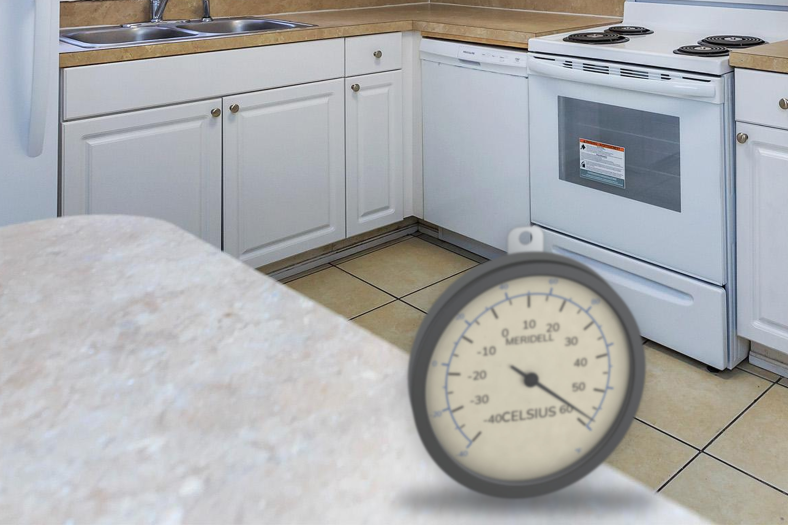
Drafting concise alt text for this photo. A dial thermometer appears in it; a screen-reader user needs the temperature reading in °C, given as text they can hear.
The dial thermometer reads 57.5 °C
